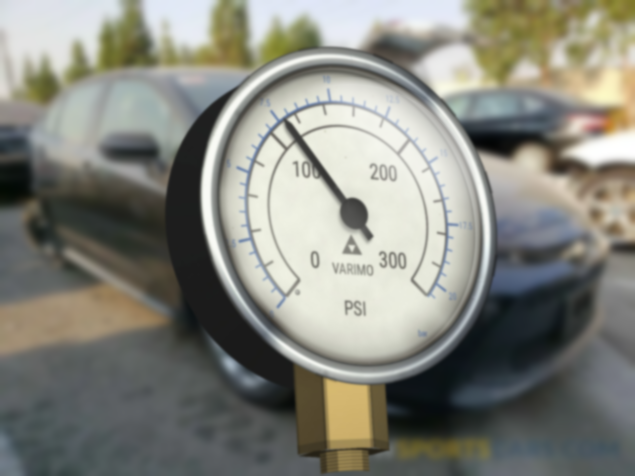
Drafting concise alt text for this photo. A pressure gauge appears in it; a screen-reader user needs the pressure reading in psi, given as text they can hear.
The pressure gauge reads 110 psi
